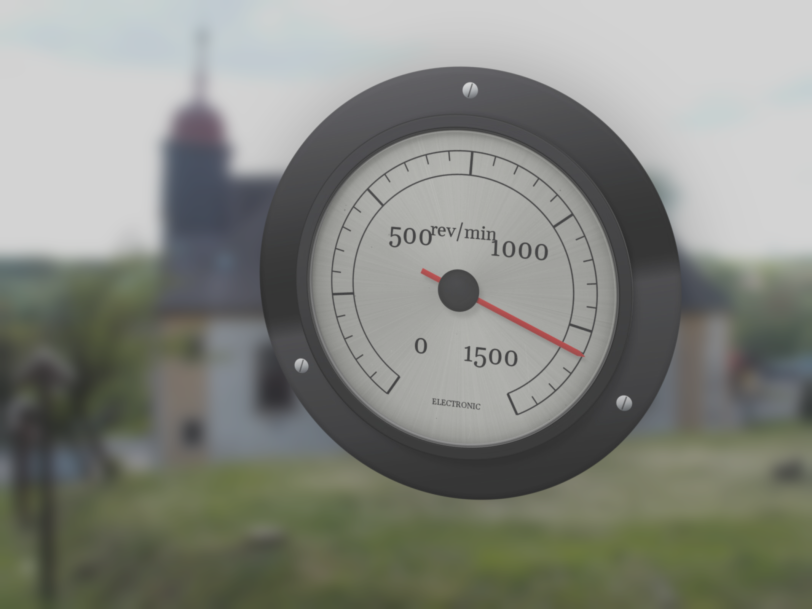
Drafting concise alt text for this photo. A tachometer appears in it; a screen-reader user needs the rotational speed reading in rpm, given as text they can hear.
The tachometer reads 1300 rpm
